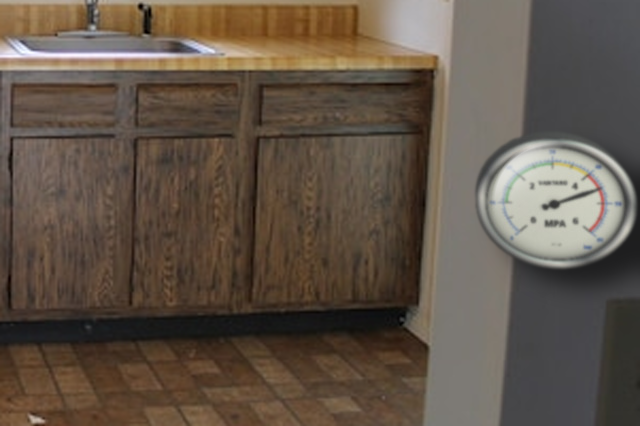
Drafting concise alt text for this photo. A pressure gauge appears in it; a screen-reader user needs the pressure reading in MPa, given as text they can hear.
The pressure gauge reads 4.5 MPa
